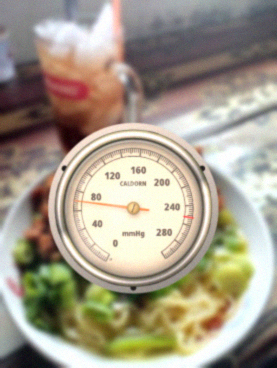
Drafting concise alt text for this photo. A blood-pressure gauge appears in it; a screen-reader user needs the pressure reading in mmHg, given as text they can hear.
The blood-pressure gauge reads 70 mmHg
